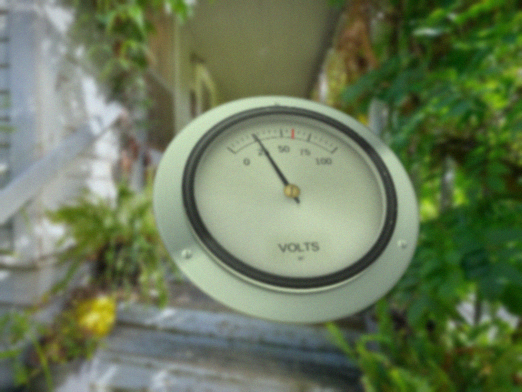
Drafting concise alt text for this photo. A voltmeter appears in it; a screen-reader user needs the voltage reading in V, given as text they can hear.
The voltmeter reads 25 V
